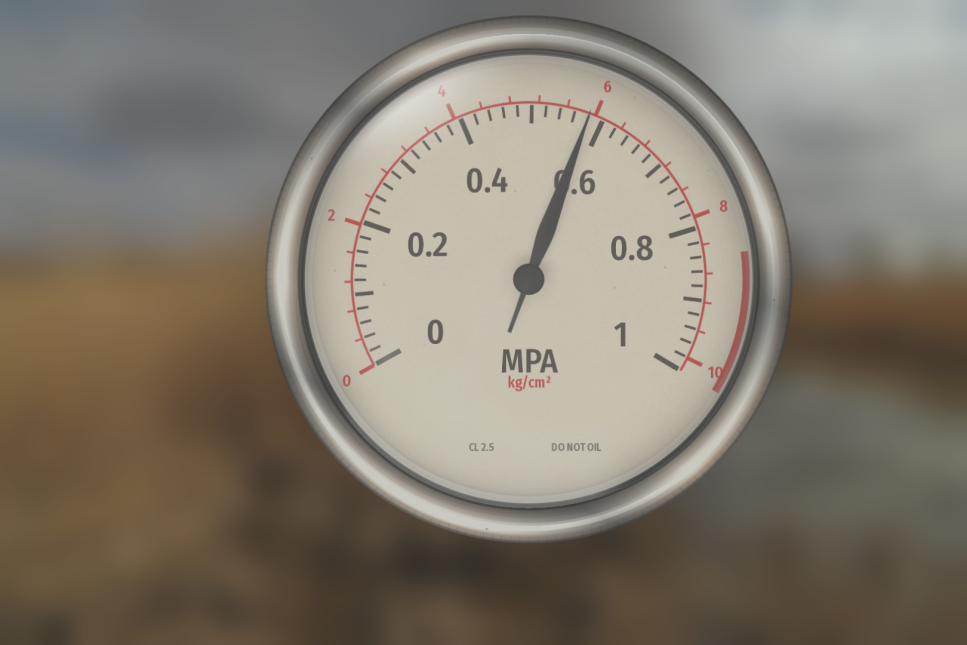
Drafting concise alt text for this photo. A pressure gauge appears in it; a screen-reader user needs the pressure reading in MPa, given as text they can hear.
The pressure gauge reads 0.58 MPa
